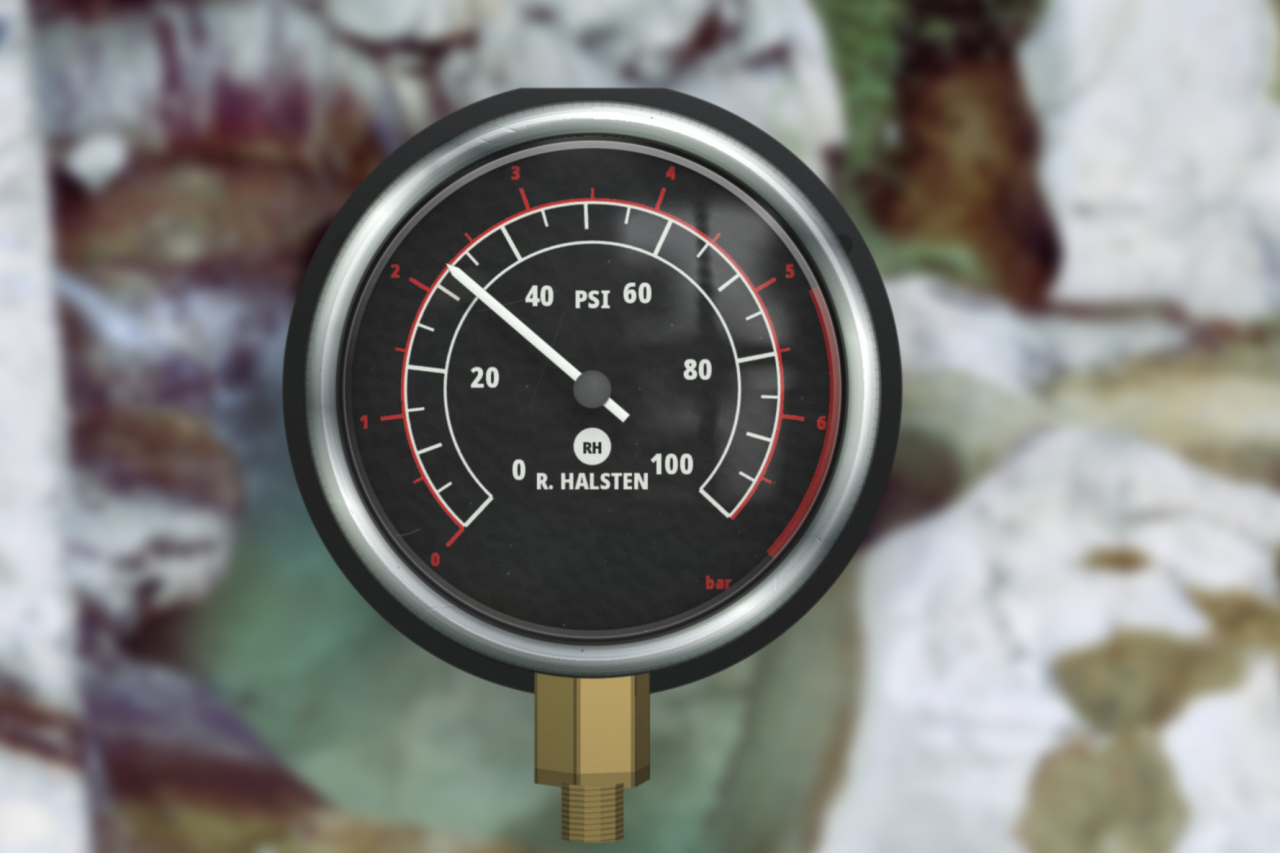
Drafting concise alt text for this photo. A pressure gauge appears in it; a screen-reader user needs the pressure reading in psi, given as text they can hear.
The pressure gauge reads 32.5 psi
